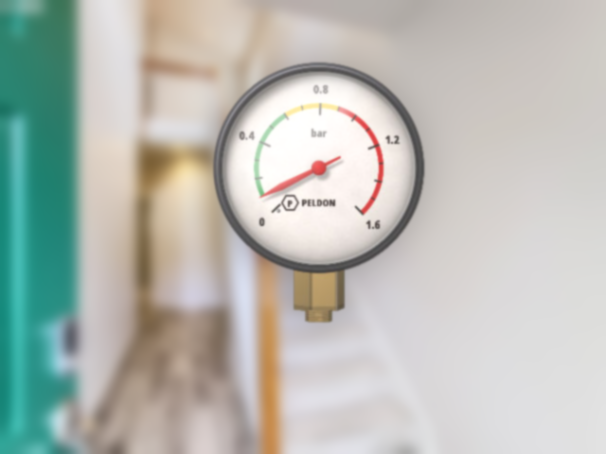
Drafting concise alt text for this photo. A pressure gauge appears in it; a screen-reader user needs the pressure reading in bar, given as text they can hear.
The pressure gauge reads 0.1 bar
